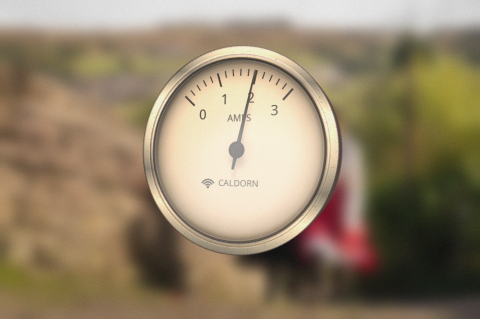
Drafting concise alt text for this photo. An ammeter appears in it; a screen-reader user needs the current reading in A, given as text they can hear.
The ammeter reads 2 A
